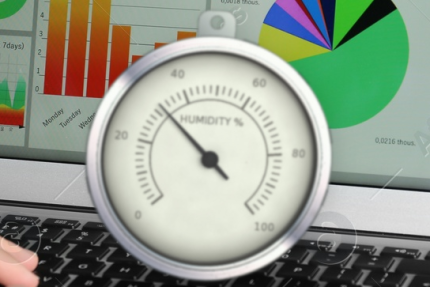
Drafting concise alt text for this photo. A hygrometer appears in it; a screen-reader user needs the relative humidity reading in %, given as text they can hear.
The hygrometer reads 32 %
